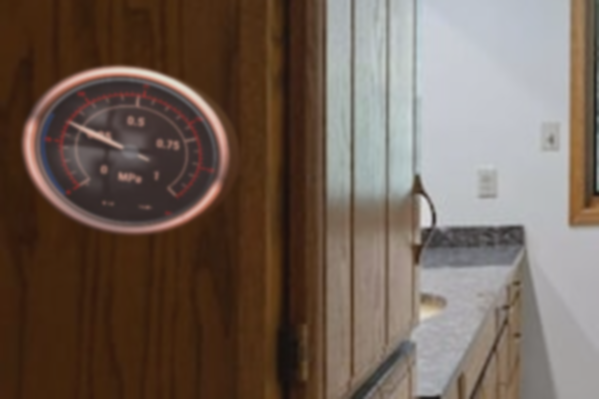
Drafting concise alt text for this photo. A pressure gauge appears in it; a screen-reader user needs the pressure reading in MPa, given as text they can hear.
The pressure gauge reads 0.25 MPa
